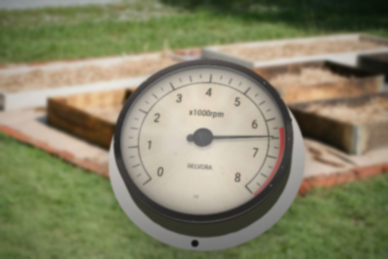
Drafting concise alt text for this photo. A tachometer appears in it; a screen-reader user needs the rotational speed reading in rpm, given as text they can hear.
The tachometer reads 6500 rpm
